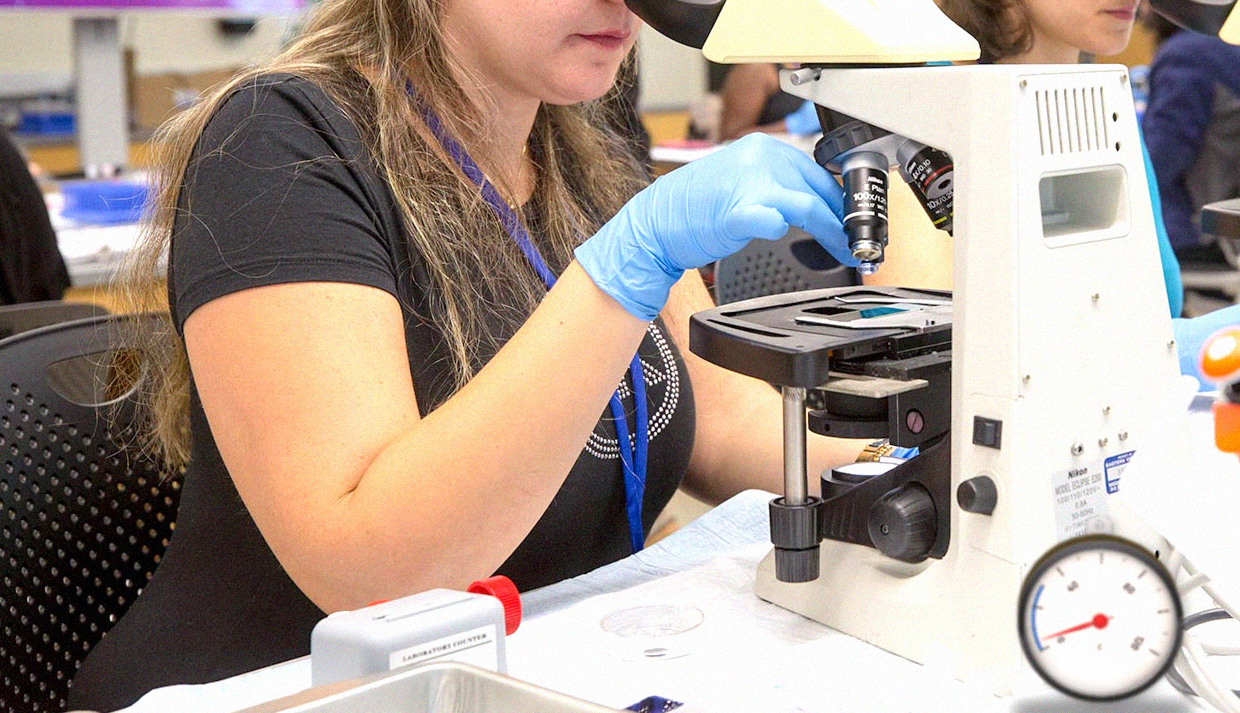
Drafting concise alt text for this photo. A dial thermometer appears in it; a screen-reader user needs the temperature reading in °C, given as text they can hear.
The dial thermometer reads 5 °C
